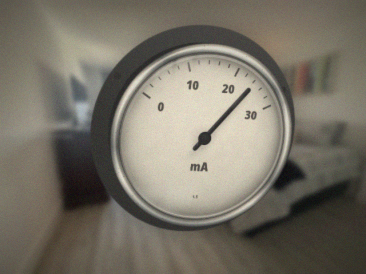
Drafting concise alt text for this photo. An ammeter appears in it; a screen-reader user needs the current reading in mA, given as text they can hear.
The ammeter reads 24 mA
